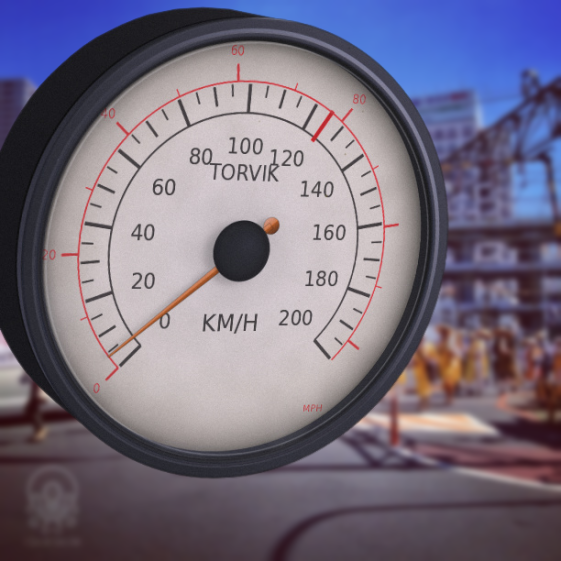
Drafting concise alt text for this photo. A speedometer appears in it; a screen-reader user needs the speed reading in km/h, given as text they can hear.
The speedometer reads 5 km/h
